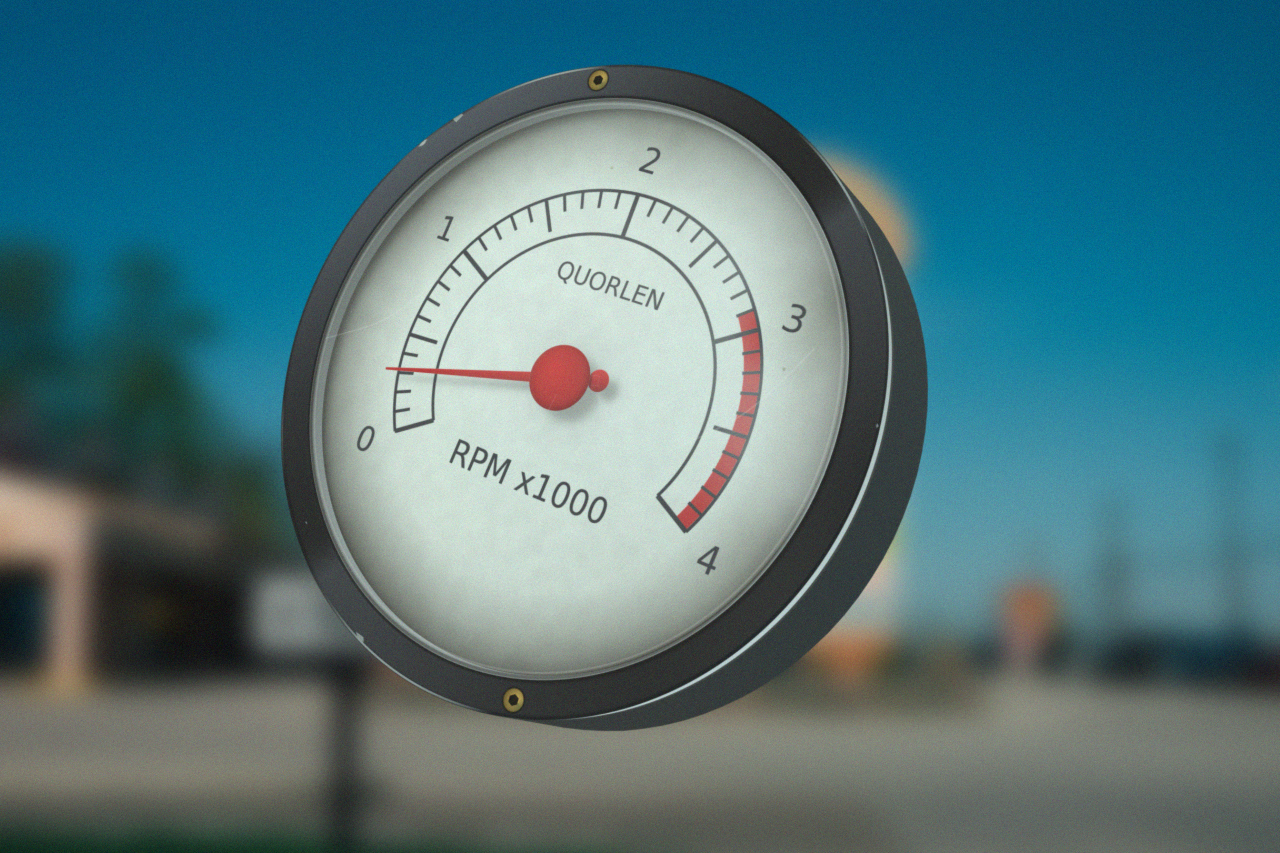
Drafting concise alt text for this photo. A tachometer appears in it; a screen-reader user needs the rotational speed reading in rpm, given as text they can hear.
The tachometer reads 300 rpm
